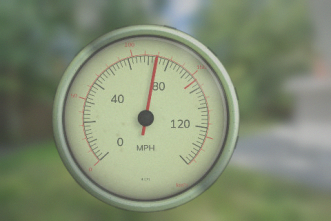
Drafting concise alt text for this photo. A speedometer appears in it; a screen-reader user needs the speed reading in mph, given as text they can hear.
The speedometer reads 74 mph
